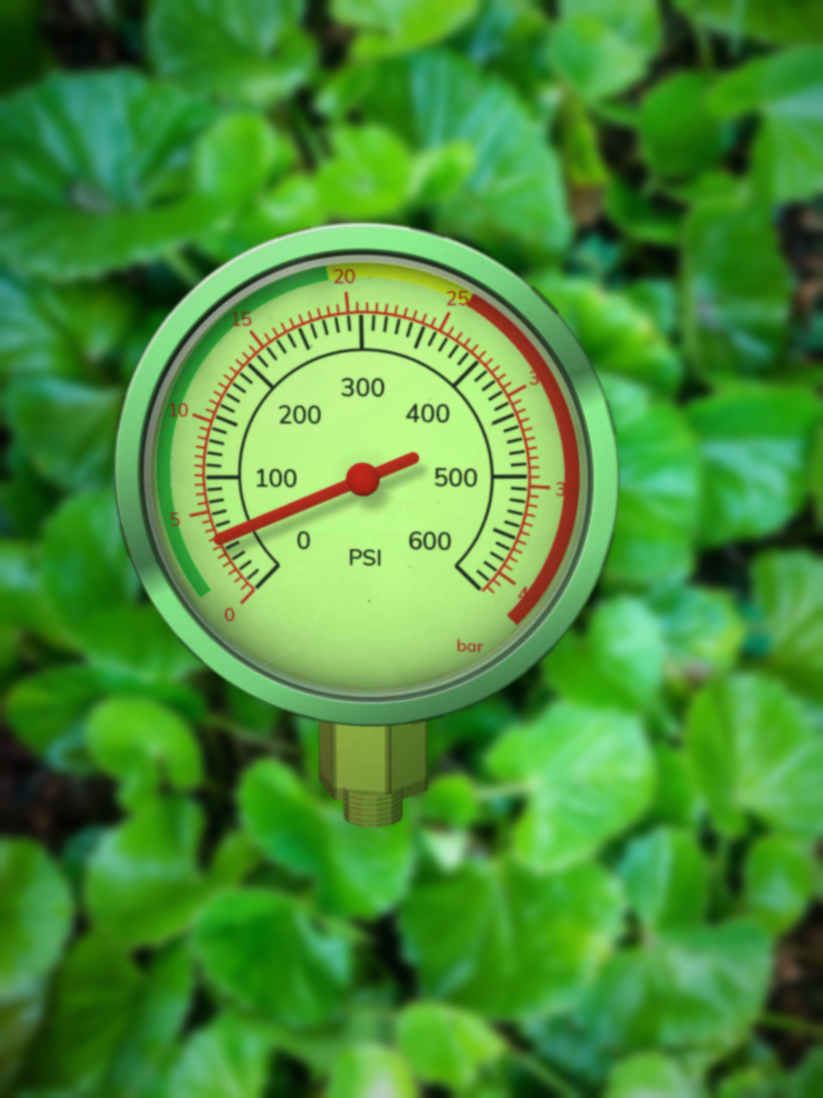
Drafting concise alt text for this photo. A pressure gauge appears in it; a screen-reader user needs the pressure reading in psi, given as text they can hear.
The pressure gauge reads 50 psi
